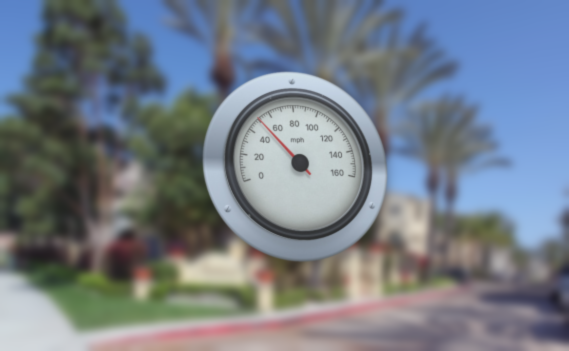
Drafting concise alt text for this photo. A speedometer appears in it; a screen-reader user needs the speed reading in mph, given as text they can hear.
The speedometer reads 50 mph
